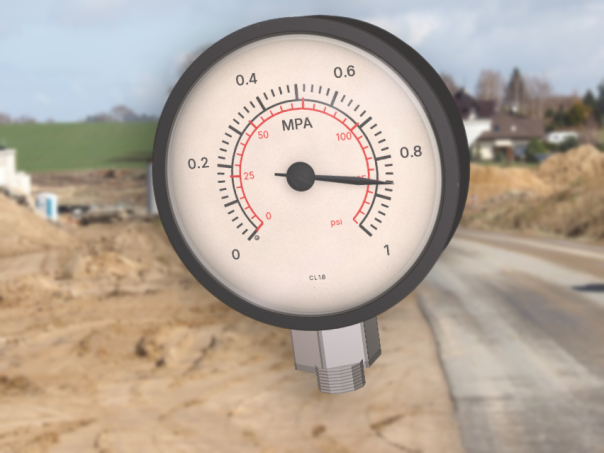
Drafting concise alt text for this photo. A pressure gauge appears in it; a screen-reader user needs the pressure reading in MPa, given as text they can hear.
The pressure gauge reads 0.86 MPa
